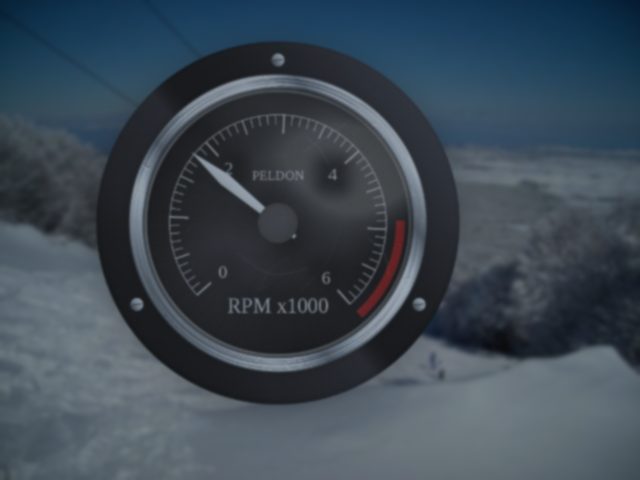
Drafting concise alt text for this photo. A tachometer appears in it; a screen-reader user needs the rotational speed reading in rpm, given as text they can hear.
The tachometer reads 1800 rpm
